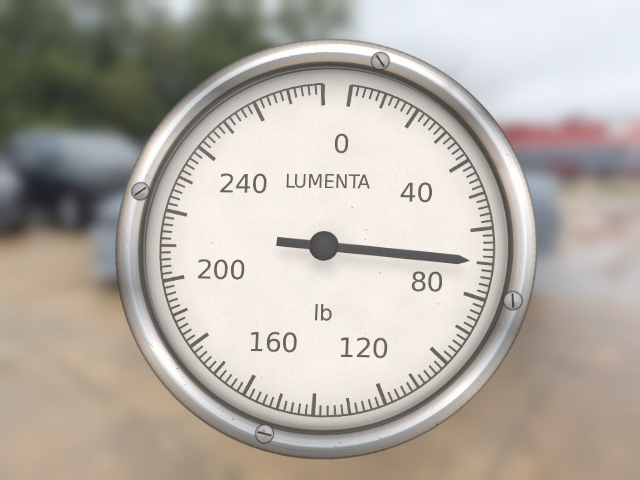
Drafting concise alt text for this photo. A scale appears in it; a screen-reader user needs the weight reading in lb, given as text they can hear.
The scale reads 70 lb
